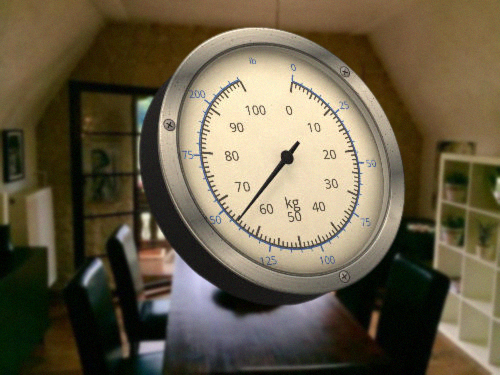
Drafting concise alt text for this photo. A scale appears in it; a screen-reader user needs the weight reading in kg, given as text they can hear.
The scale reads 65 kg
